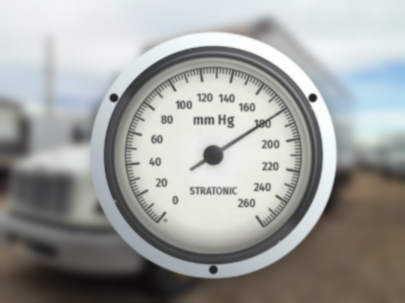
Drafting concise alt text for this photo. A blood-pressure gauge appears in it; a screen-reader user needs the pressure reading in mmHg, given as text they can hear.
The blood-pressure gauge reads 180 mmHg
